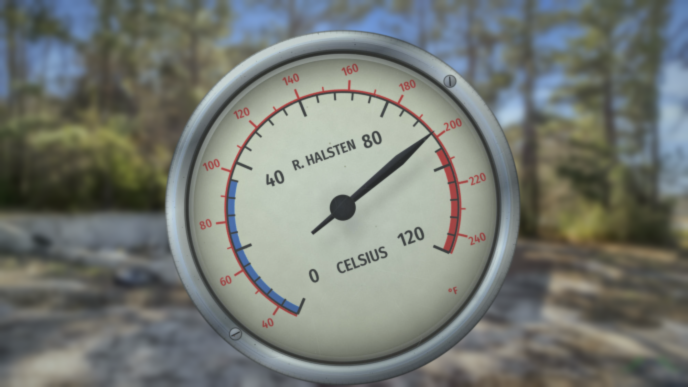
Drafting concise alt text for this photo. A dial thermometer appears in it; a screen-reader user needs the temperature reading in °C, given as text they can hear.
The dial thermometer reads 92 °C
